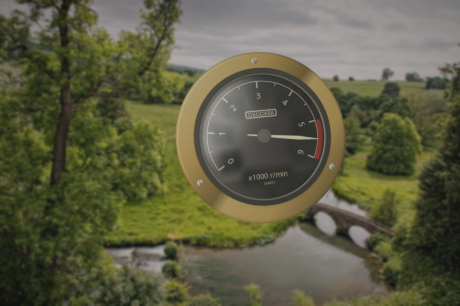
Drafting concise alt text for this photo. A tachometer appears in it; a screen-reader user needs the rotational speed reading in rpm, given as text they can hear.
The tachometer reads 5500 rpm
